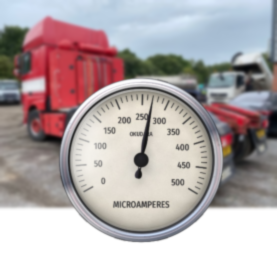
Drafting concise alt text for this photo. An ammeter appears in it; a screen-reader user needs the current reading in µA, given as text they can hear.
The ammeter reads 270 µA
